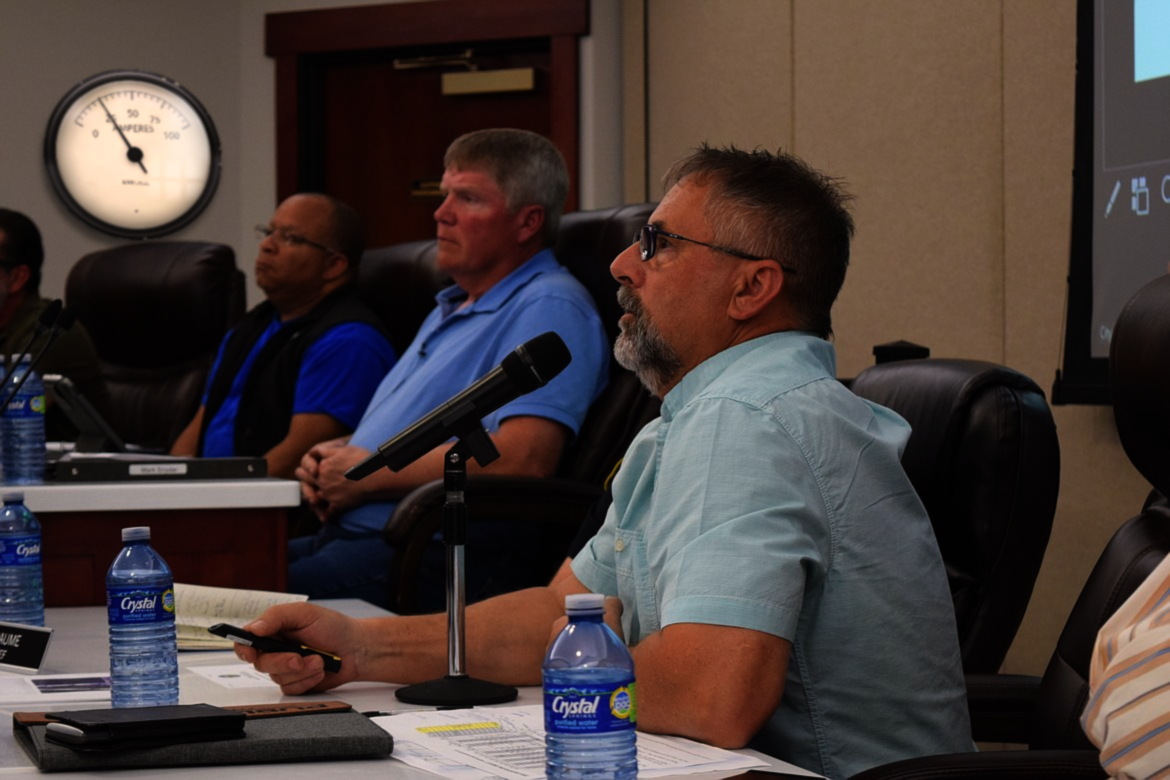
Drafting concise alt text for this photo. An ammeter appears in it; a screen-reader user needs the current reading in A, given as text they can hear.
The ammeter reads 25 A
